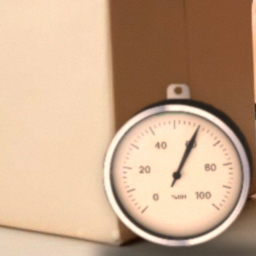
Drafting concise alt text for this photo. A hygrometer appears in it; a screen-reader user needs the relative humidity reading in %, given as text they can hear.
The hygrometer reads 60 %
